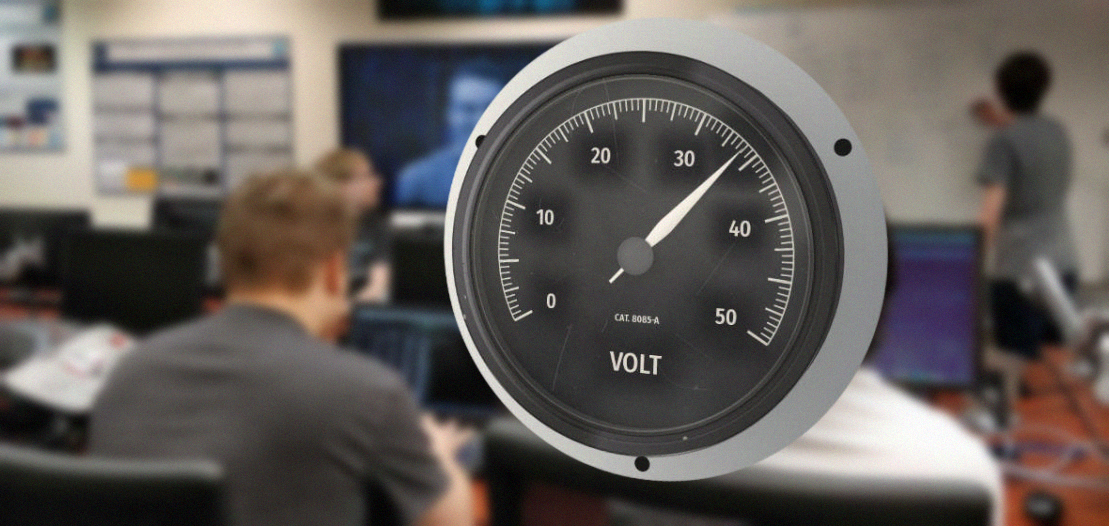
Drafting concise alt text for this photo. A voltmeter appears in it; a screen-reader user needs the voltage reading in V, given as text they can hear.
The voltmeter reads 34 V
